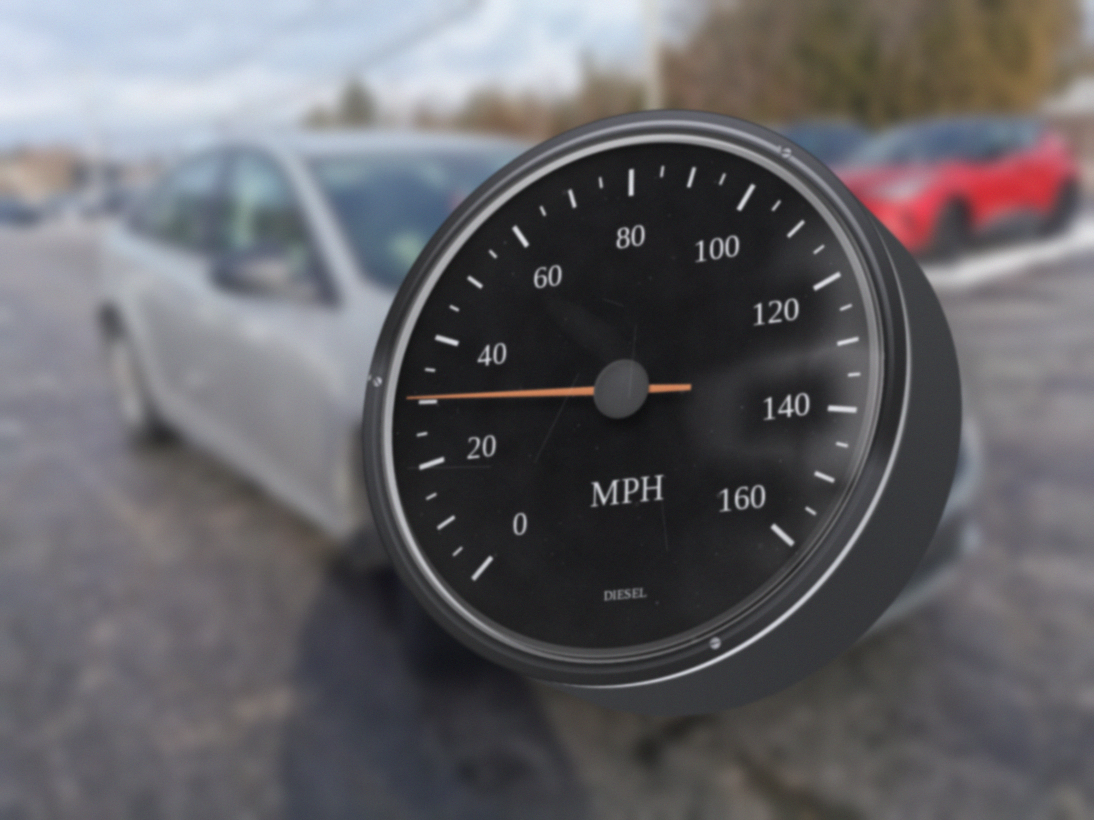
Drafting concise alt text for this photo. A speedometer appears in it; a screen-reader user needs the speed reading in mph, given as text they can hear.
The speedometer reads 30 mph
